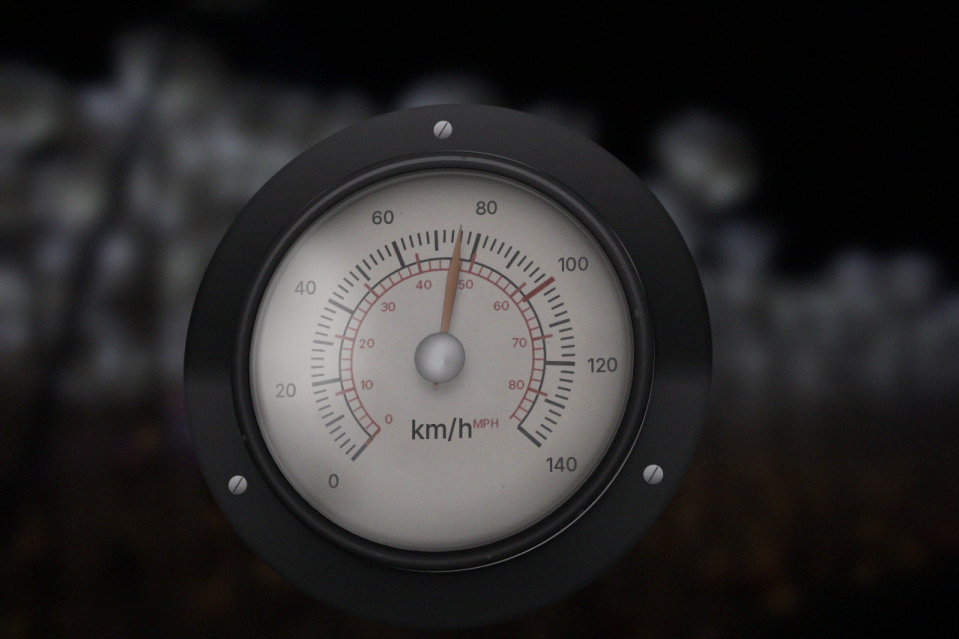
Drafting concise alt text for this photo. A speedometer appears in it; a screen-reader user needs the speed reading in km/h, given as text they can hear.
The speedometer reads 76 km/h
